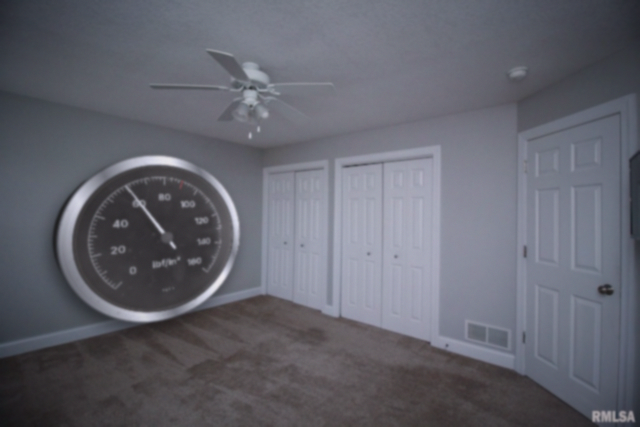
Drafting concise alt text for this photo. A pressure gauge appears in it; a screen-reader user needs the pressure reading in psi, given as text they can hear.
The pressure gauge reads 60 psi
